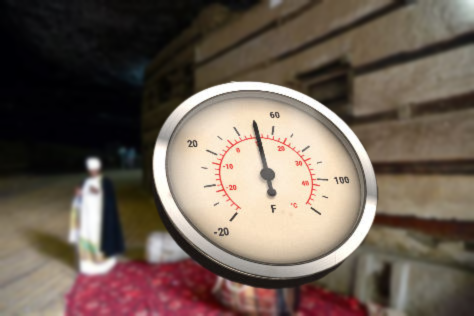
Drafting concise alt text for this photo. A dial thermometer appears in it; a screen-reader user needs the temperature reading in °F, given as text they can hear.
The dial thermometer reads 50 °F
